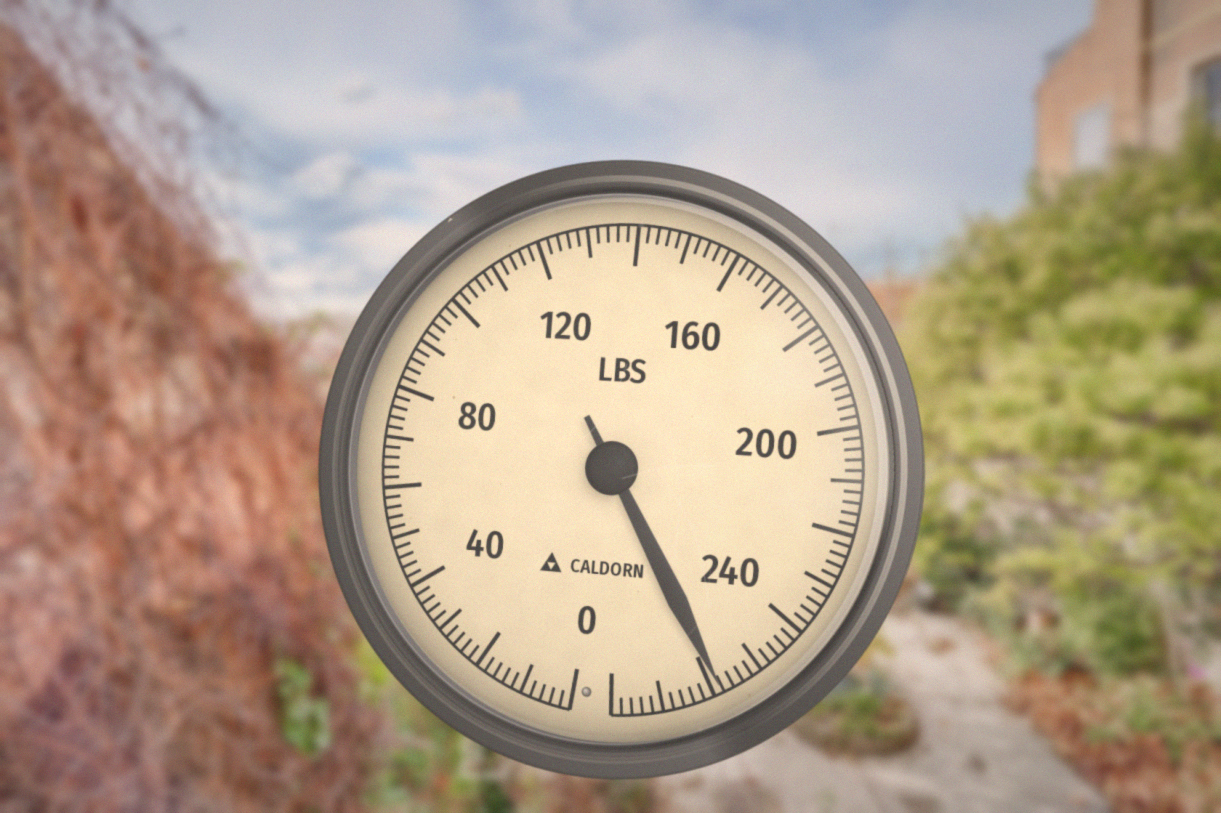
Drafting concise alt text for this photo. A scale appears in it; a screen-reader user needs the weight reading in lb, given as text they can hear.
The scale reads 258 lb
